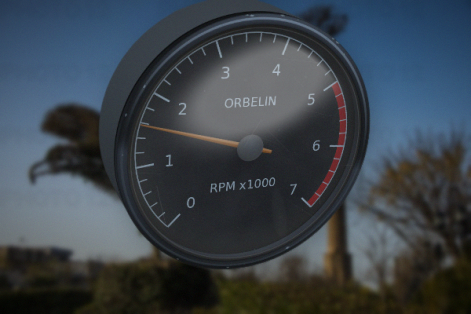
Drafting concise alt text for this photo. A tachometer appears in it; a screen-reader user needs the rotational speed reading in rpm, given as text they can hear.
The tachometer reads 1600 rpm
